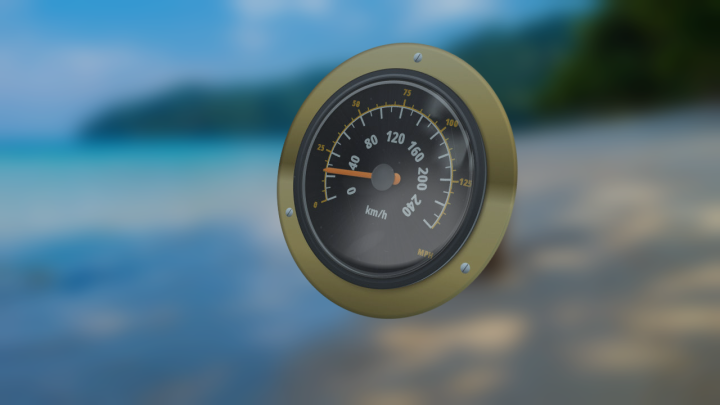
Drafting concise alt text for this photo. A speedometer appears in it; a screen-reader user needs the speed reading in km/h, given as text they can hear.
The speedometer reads 25 km/h
